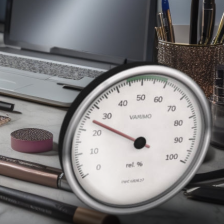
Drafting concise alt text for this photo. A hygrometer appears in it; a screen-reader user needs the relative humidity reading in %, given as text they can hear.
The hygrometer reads 25 %
